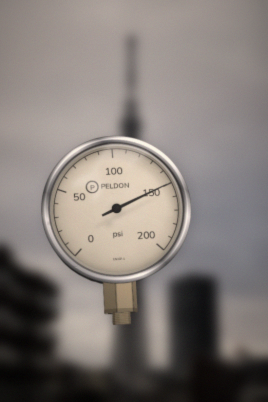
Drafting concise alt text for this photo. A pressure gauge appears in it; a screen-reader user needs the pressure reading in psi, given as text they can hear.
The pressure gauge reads 150 psi
